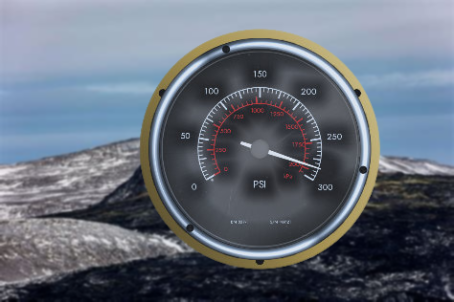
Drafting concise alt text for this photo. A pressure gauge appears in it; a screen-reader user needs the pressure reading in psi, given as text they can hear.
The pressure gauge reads 285 psi
